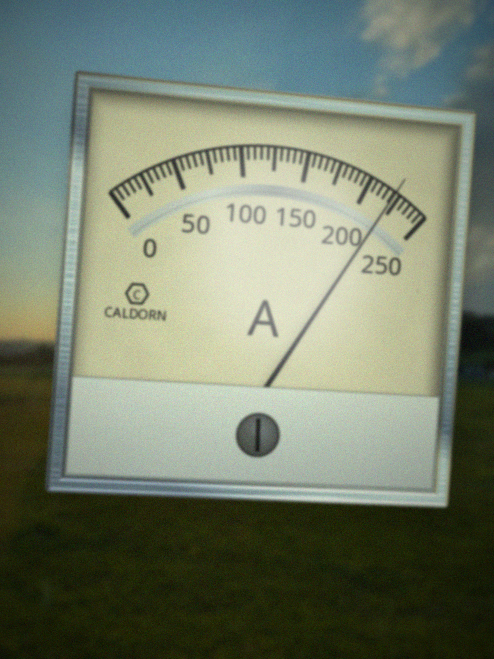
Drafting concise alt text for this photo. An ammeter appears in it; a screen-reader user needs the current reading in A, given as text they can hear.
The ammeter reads 220 A
